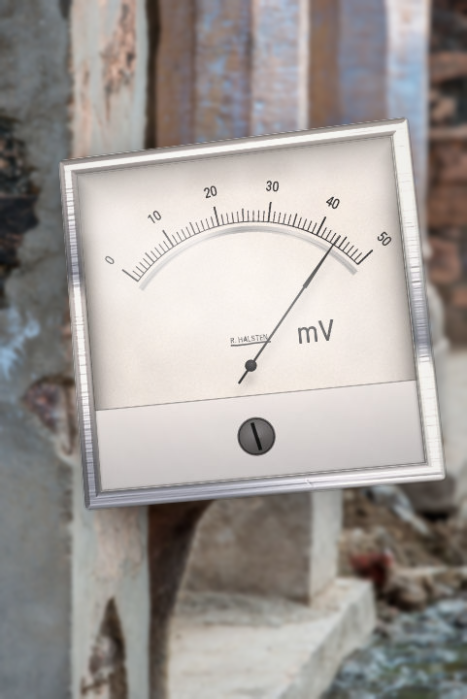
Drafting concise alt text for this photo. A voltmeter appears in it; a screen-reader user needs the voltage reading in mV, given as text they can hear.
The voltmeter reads 44 mV
